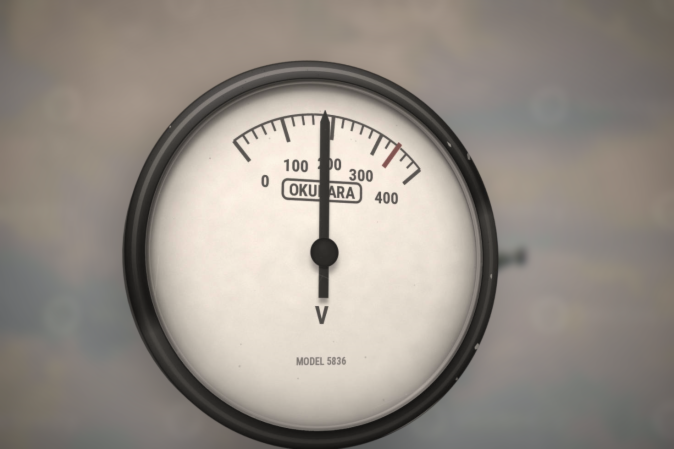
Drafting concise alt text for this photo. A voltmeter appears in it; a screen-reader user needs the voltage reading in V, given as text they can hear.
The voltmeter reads 180 V
